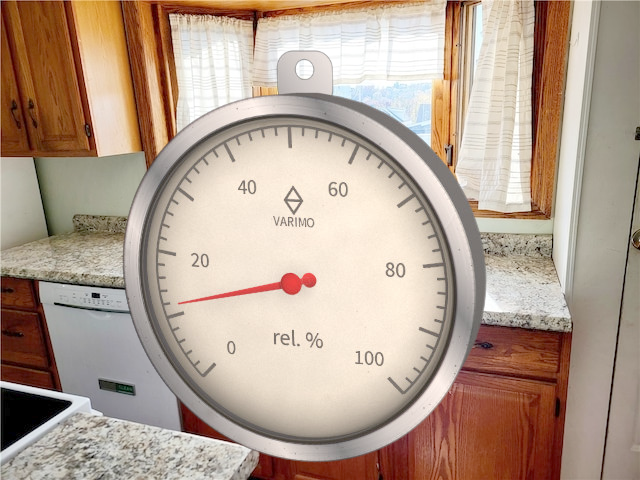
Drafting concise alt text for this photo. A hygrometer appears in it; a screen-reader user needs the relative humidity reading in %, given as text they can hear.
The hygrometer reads 12 %
